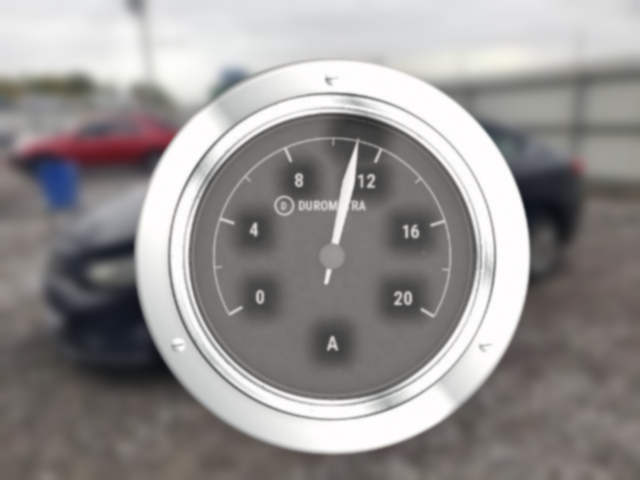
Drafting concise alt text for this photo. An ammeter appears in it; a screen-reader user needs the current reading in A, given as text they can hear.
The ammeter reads 11 A
